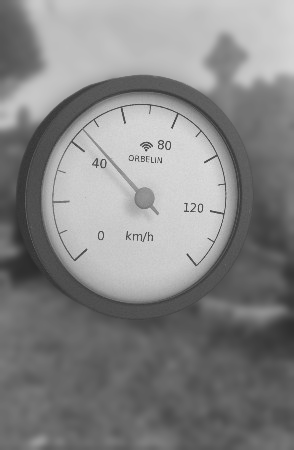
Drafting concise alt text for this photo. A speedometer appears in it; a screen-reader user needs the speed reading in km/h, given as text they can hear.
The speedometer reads 45 km/h
